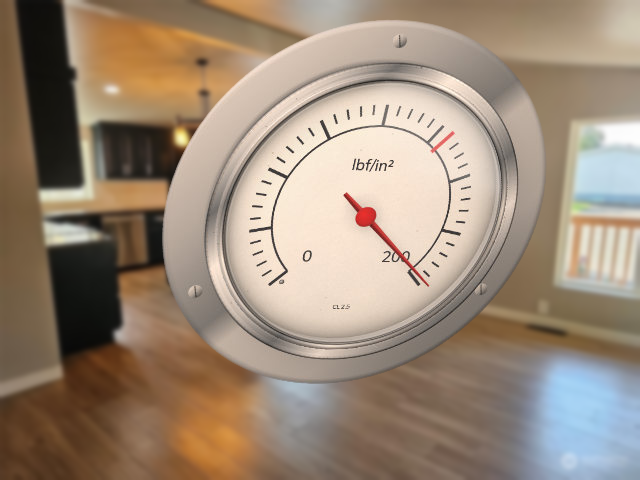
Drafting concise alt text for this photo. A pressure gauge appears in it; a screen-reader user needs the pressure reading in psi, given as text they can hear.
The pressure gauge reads 197.5 psi
